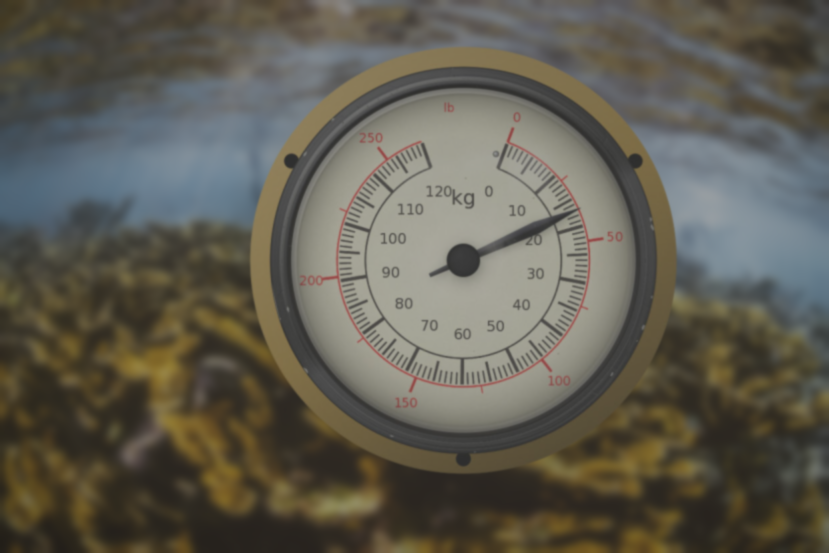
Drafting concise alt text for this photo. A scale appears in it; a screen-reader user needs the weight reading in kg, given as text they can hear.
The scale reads 17 kg
